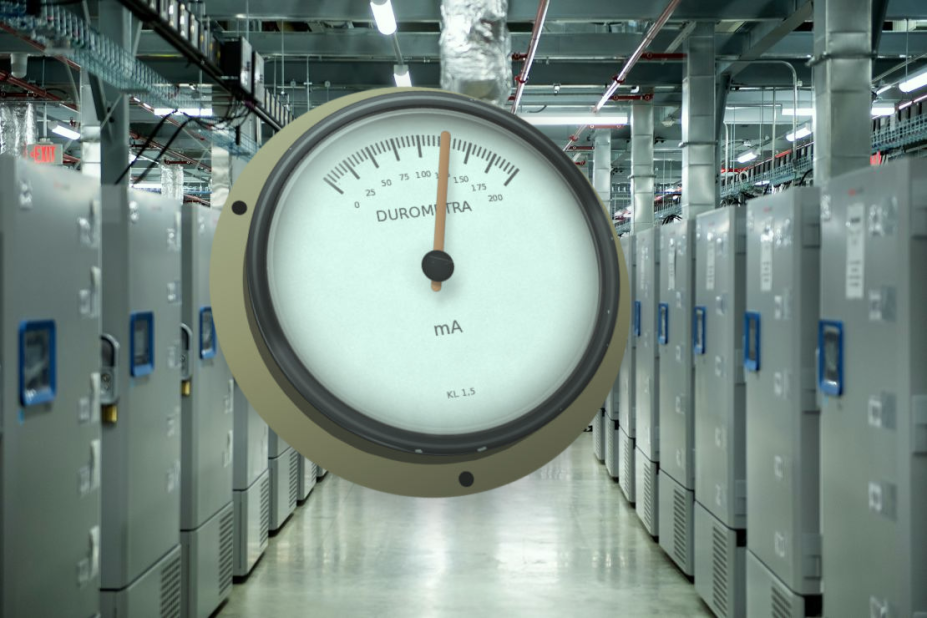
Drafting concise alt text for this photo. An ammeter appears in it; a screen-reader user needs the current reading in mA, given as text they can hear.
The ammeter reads 125 mA
